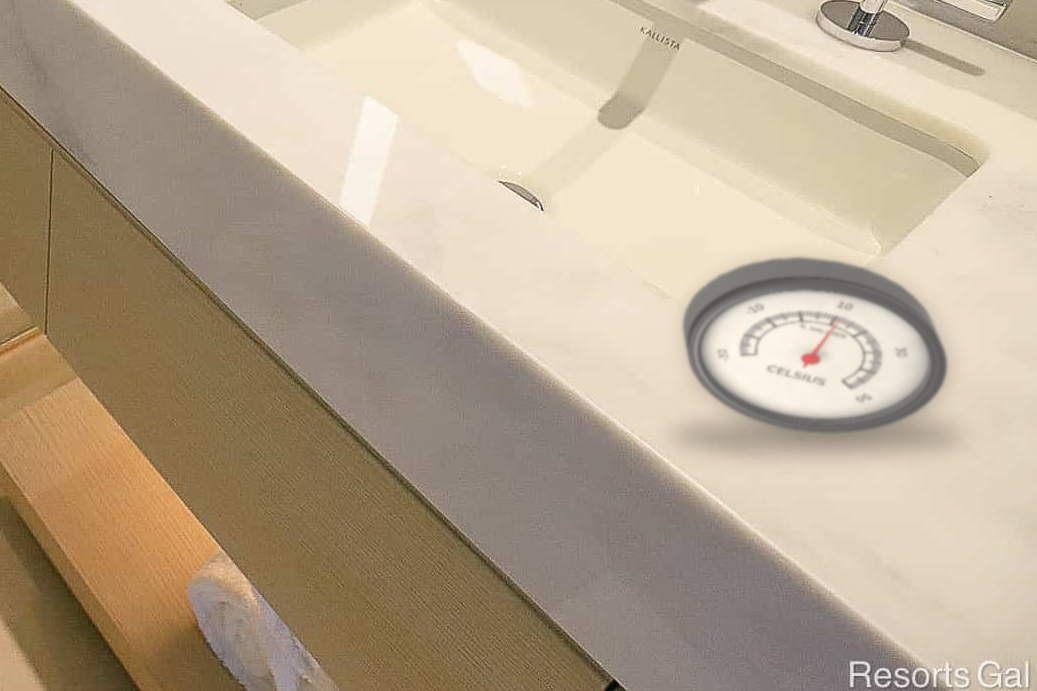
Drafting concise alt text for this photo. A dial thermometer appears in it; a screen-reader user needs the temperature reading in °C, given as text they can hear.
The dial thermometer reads 10 °C
